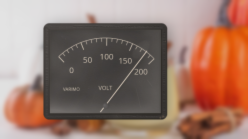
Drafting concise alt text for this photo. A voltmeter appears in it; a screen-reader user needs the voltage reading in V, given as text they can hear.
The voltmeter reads 180 V
